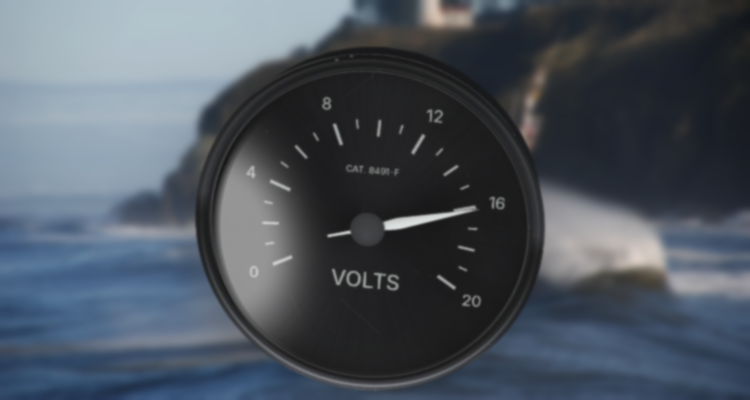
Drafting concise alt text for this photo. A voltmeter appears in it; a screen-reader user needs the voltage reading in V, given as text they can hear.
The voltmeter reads 16 V
